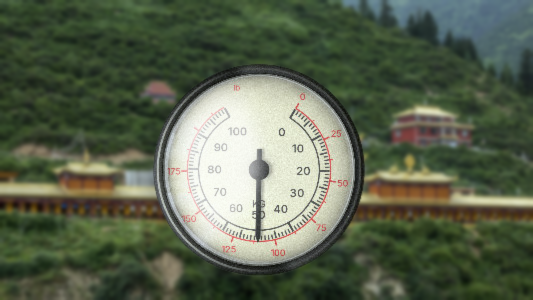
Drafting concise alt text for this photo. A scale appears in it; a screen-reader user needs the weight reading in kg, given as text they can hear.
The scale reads 50 kg
